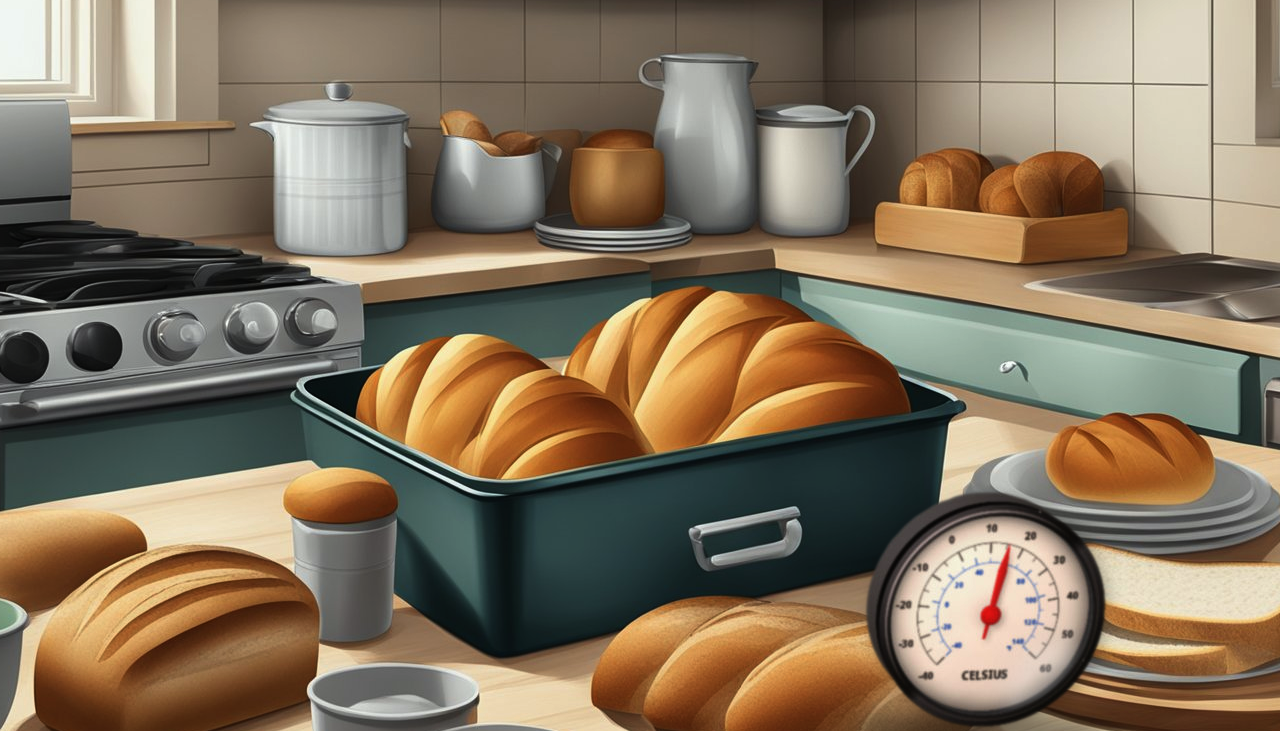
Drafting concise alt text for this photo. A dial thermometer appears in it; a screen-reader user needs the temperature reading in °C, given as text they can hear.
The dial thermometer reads 15 °C
